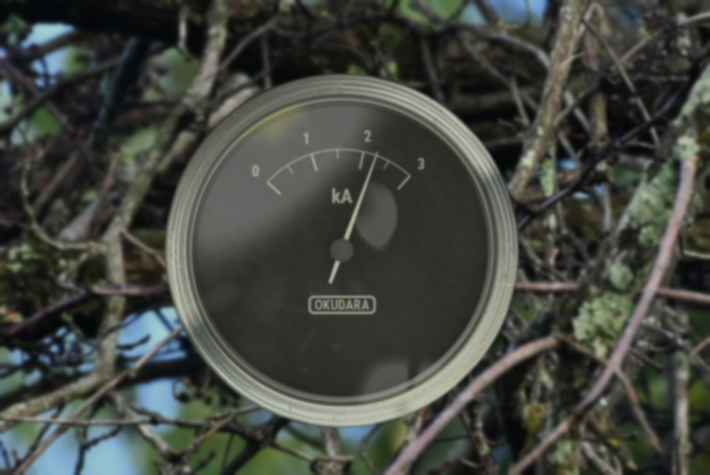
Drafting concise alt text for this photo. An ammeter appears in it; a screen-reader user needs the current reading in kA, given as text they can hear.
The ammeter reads 2.25 kA
